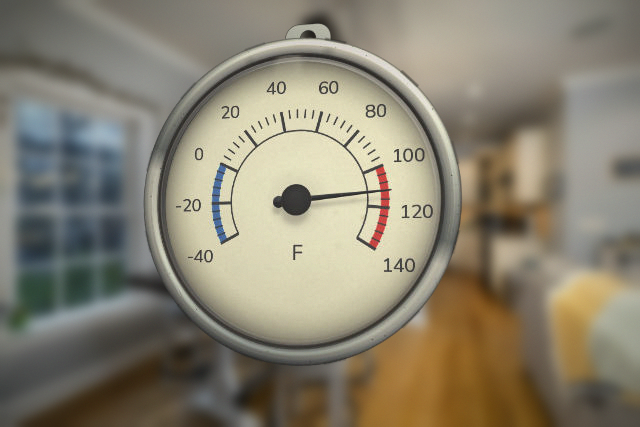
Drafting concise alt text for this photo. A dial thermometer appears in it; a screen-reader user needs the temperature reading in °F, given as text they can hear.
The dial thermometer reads 112 °F
